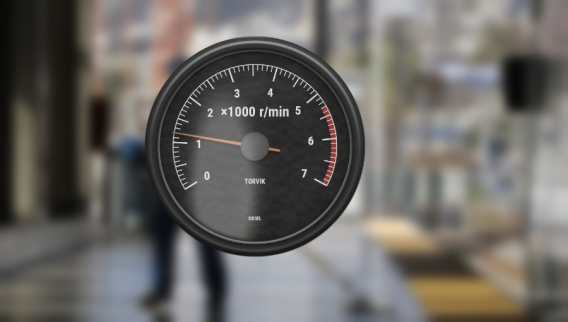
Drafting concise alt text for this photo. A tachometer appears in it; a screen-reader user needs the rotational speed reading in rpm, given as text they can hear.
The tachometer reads 1200 rpm
